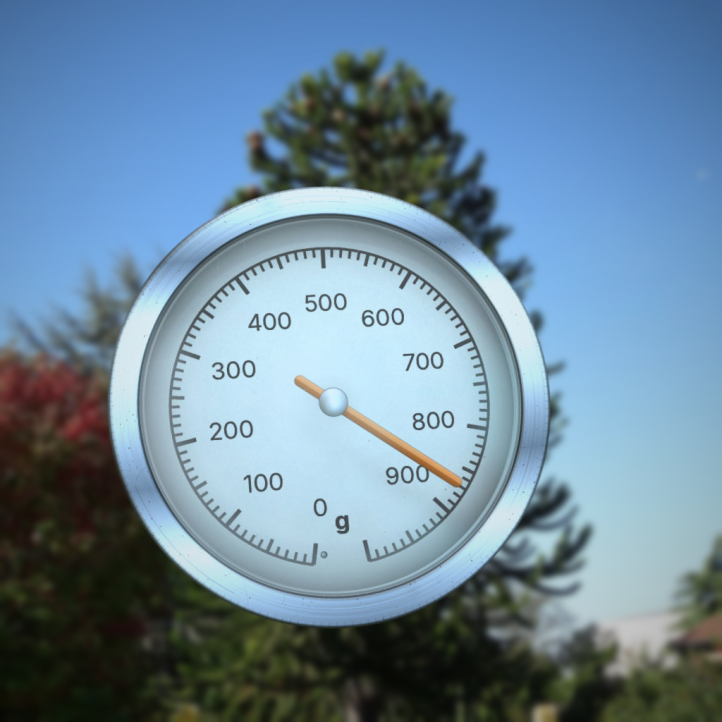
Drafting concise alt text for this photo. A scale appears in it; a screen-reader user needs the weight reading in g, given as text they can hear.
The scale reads 870 g
